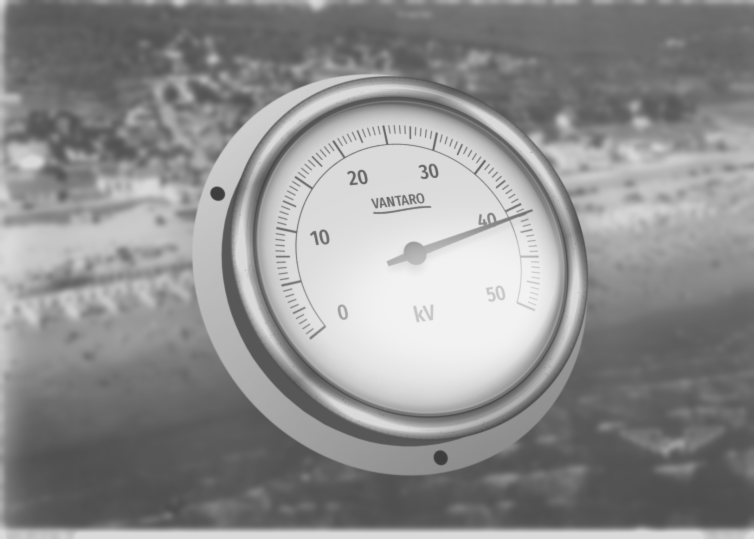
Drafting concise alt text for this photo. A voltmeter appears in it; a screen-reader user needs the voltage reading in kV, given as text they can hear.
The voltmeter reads 41 kV
